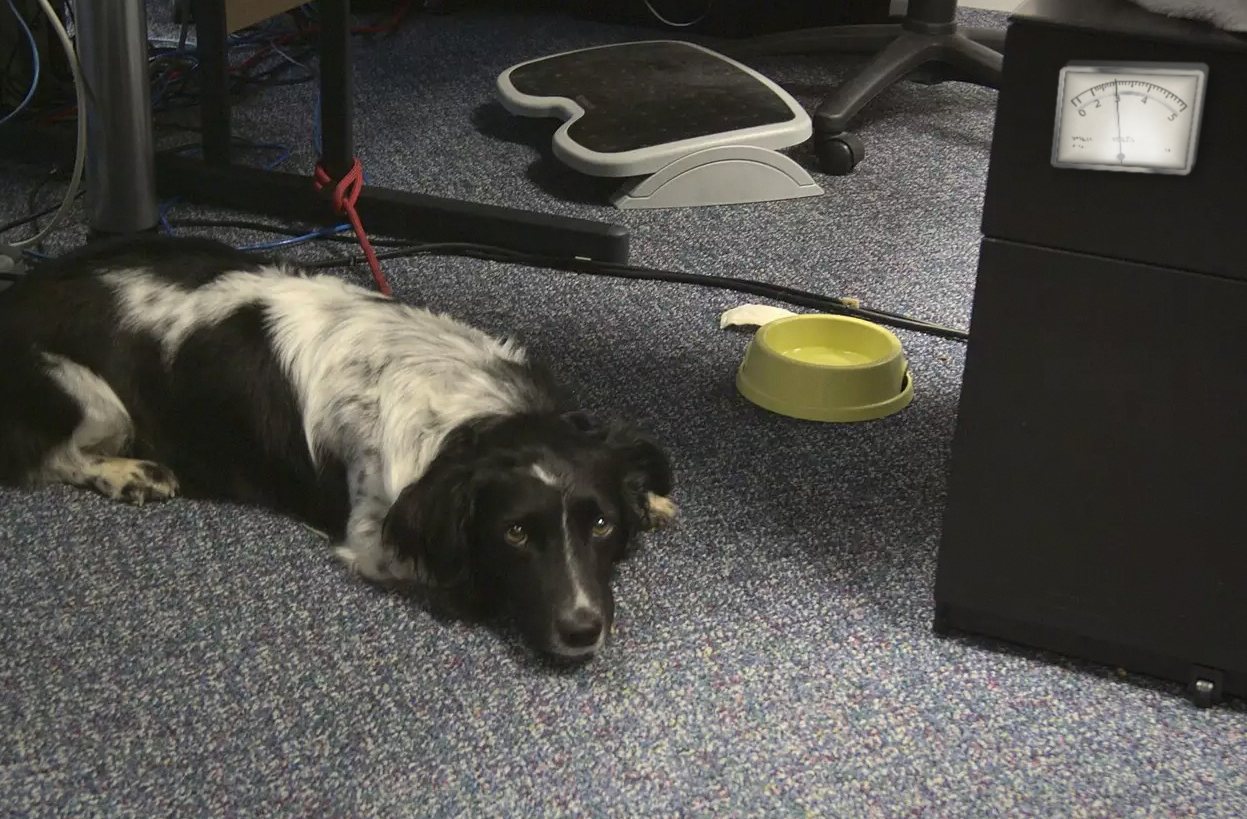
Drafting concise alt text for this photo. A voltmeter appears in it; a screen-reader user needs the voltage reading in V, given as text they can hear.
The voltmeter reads 3 V
